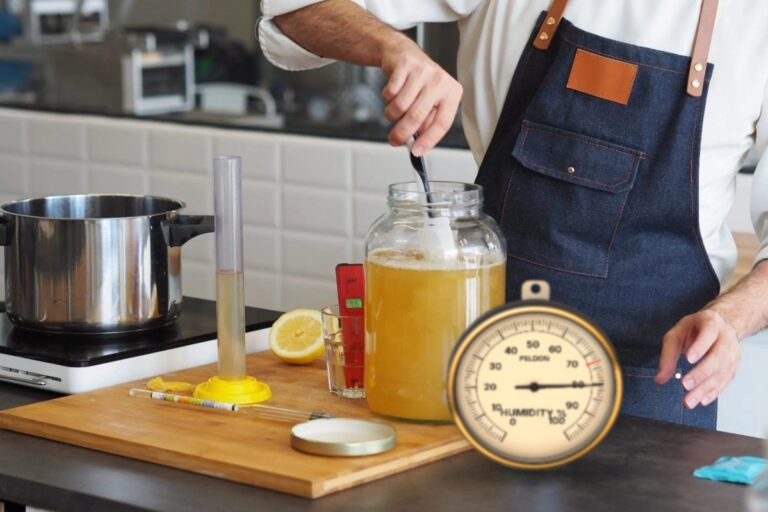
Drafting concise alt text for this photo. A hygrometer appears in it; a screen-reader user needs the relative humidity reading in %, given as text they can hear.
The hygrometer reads 80 %
